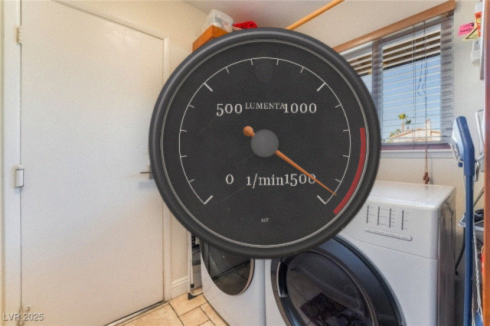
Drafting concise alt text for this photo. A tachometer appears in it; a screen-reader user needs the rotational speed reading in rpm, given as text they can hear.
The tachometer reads 1450 rpm
